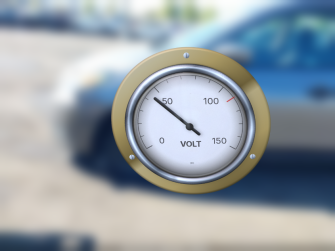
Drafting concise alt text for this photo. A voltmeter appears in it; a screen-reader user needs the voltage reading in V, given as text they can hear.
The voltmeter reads 45 V
